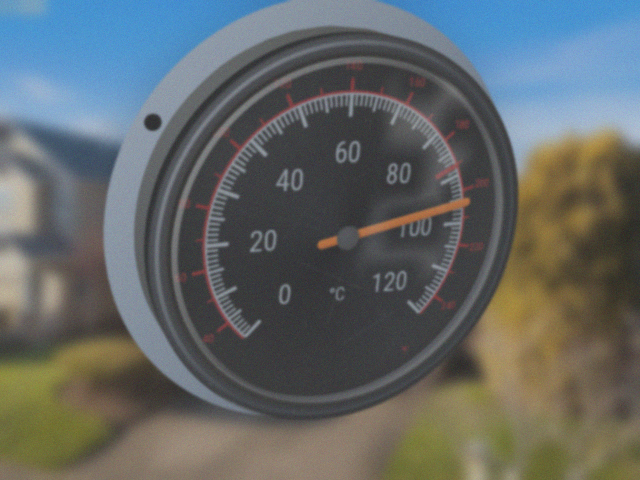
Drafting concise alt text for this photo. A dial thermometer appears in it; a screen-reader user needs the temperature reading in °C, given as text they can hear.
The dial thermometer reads 95 °C
